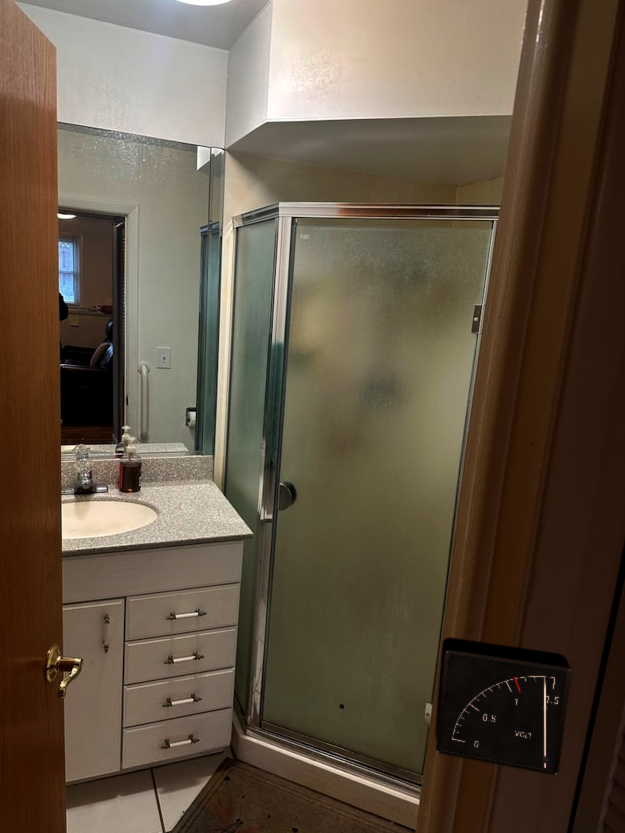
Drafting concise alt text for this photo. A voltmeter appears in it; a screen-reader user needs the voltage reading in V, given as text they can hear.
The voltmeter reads 1.4 V
